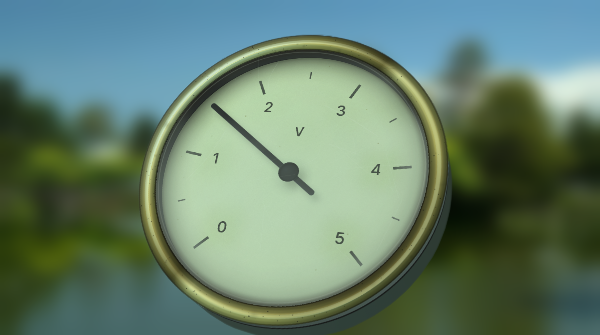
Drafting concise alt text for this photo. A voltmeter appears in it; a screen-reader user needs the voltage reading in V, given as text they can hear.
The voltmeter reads 1.5 V
